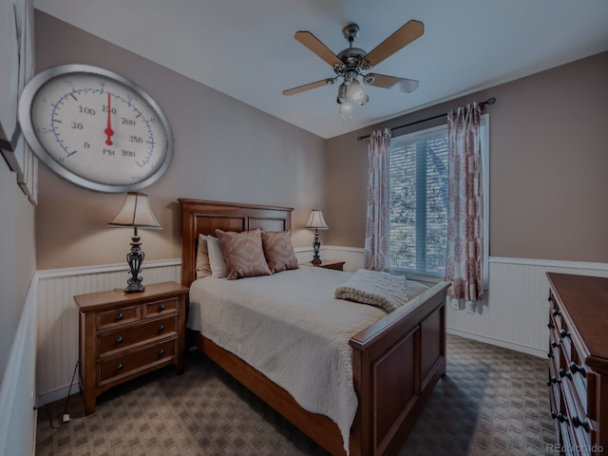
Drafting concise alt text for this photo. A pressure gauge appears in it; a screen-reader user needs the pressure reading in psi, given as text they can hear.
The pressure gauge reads 150 psi
